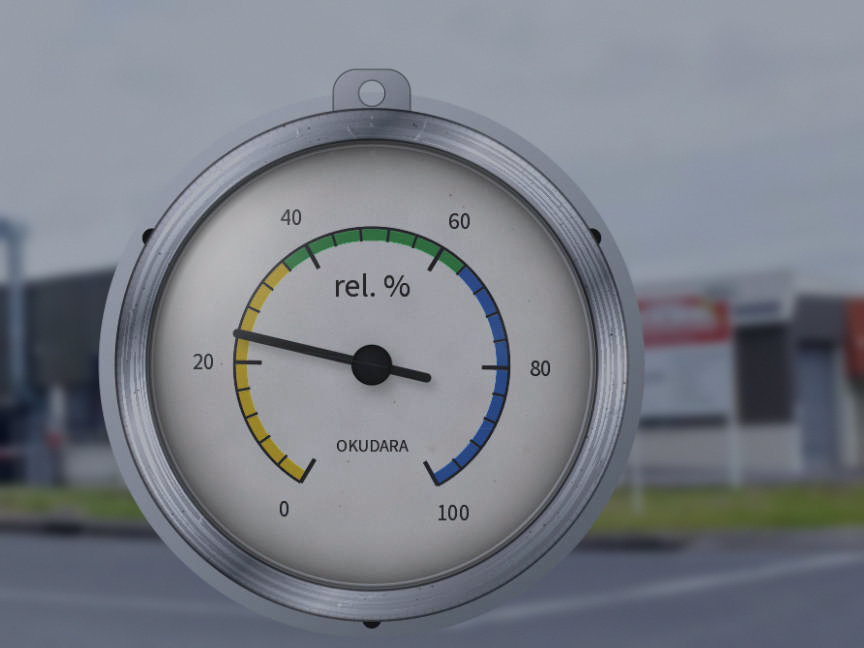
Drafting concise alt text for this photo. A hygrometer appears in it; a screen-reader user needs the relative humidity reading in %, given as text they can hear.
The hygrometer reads 24 %
